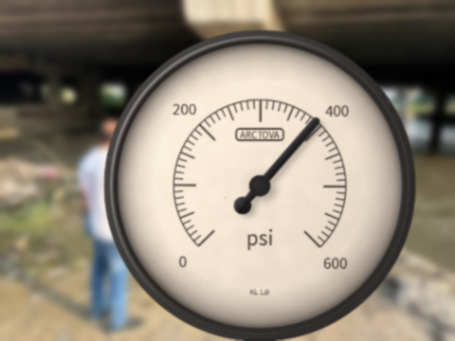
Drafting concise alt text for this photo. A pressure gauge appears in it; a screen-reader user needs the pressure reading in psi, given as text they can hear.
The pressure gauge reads 390 psi
